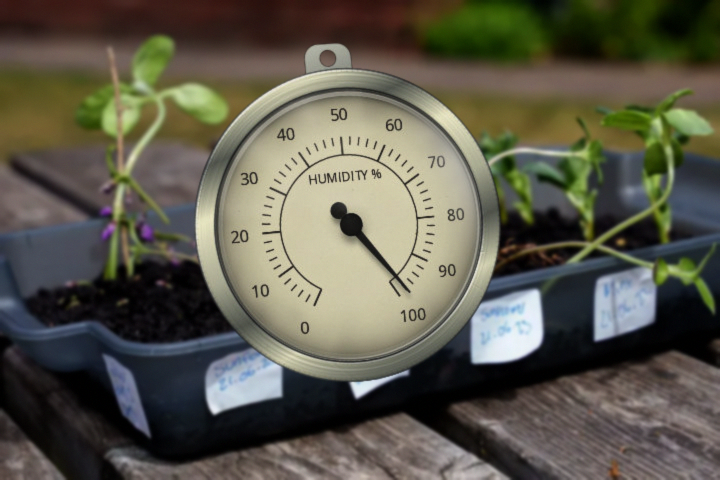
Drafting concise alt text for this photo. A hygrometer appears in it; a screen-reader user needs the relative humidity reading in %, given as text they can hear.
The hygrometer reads 98 %
